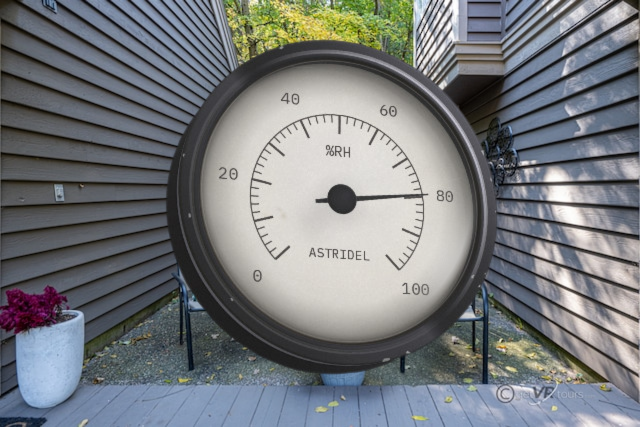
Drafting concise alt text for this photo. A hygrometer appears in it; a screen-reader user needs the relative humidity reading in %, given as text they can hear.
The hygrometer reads 80 %
